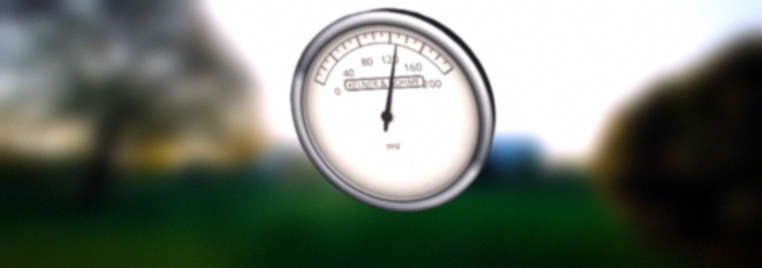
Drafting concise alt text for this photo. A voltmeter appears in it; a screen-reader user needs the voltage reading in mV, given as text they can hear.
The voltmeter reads 130 mV
